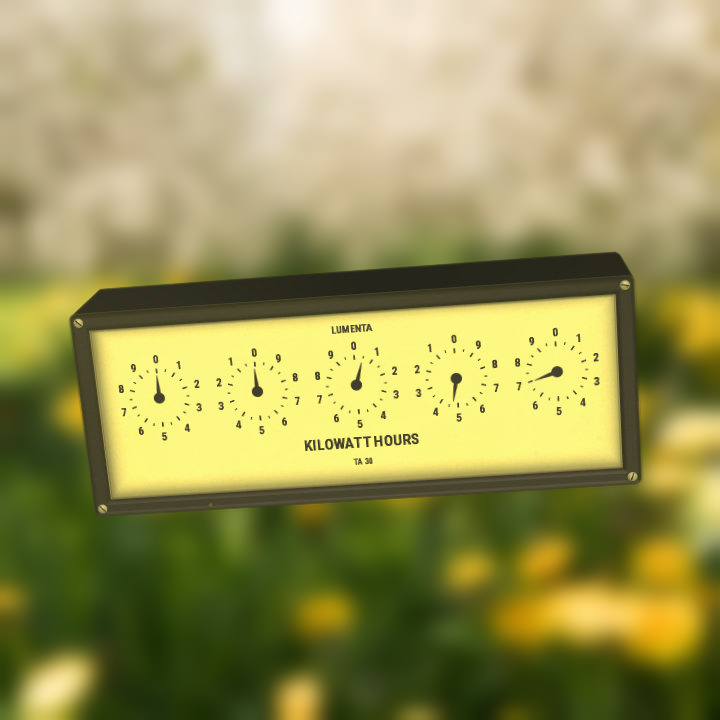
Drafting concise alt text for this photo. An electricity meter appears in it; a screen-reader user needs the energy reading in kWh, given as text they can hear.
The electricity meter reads 47 kWh
